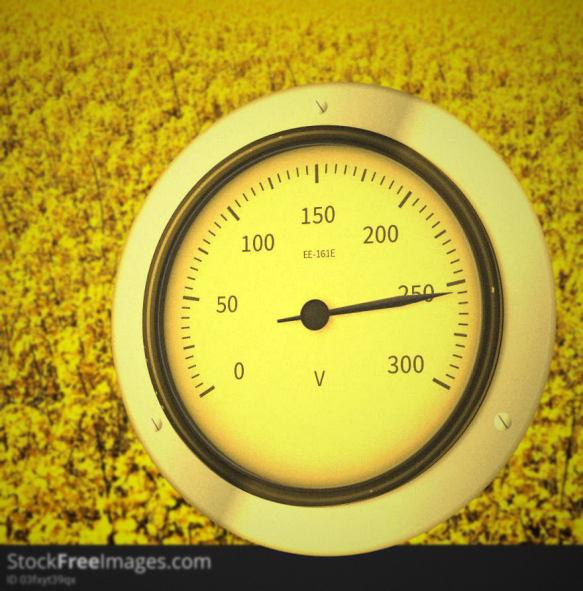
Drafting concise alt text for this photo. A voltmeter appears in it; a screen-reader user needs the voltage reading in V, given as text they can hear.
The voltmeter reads 255 V
